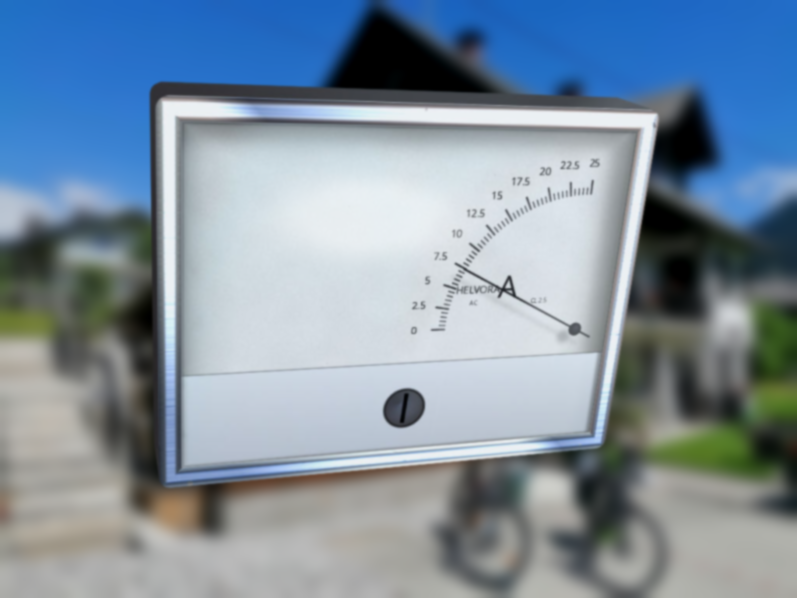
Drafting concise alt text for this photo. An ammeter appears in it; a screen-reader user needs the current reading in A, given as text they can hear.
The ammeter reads 7.5 A
